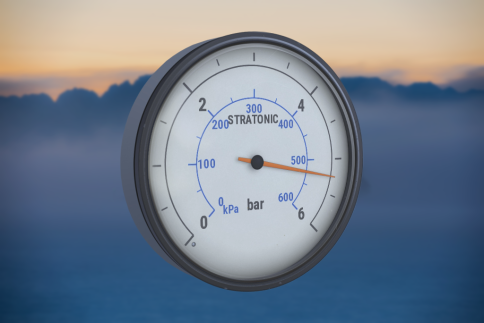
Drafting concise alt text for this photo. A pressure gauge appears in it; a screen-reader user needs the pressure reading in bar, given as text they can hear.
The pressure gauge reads 5.25 bar
